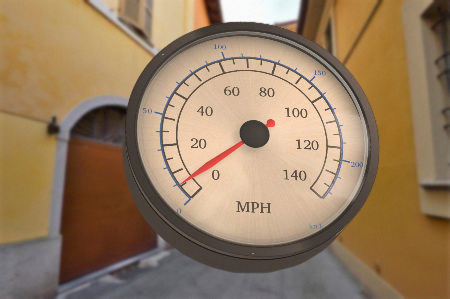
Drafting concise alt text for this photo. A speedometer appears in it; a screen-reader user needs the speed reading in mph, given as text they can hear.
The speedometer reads 5 mph
